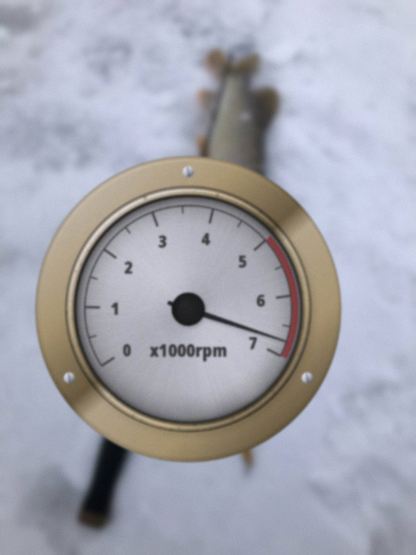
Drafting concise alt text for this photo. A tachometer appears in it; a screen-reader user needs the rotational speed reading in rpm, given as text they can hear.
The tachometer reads 6750 rpm
